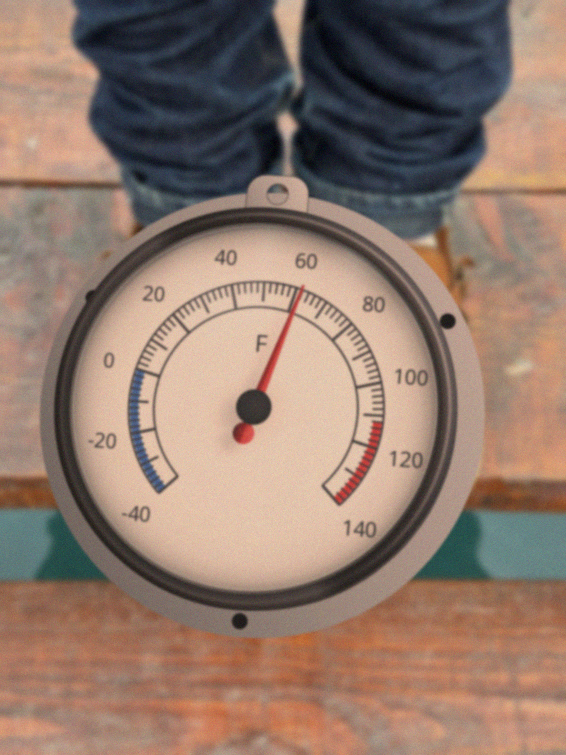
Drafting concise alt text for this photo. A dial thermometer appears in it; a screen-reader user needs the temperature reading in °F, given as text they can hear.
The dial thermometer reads 62 °F
